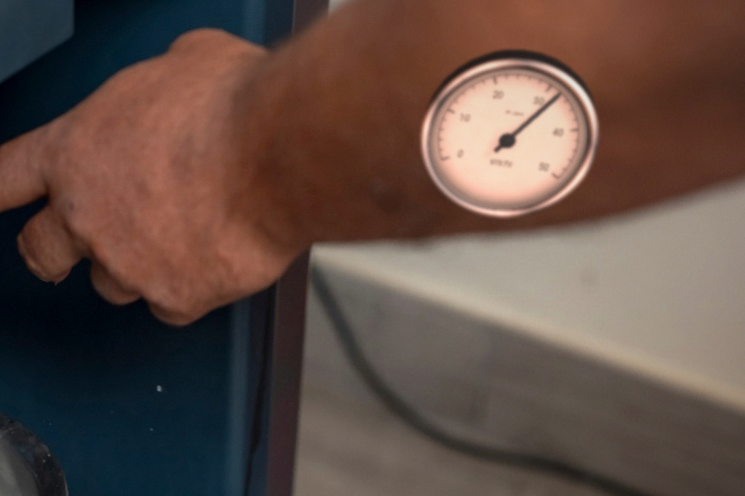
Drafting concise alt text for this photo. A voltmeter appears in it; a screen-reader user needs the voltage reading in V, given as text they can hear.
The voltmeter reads 32 V
